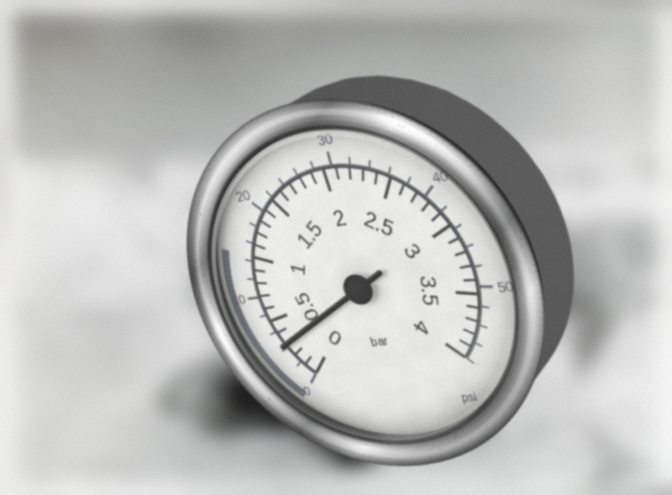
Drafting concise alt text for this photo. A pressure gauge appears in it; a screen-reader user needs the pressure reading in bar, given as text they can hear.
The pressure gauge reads 0.3 bar
